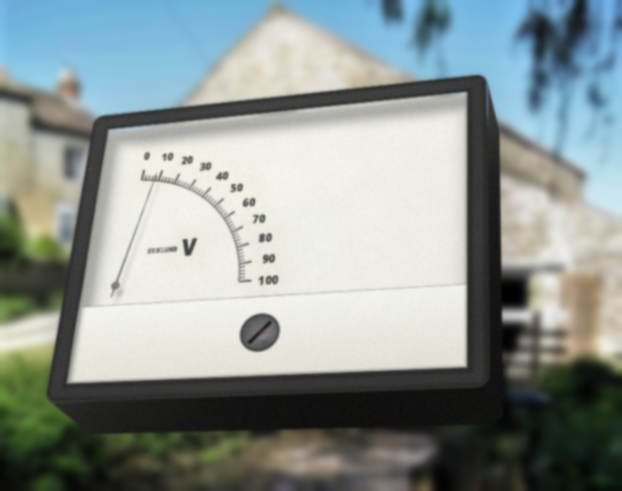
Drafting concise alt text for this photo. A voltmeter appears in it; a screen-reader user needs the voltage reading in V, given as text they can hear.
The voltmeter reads 10 V
